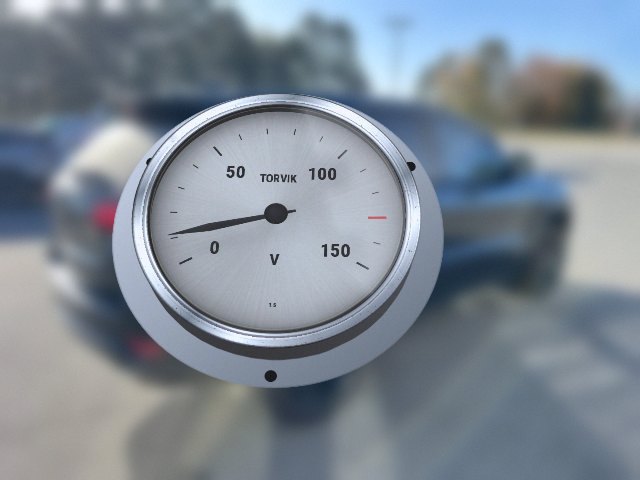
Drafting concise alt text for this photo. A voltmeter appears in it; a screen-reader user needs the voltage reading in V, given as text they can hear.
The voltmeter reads 10 V
